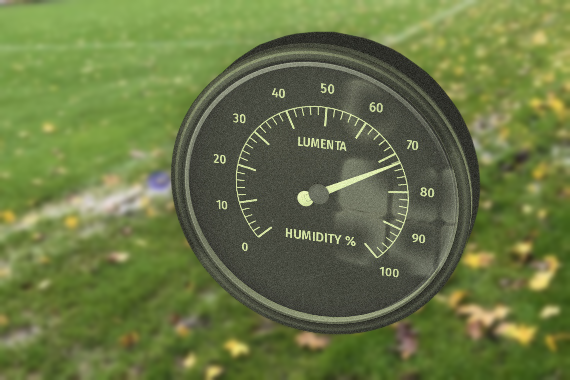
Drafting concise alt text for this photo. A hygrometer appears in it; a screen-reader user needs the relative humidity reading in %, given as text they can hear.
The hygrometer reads 72 %
